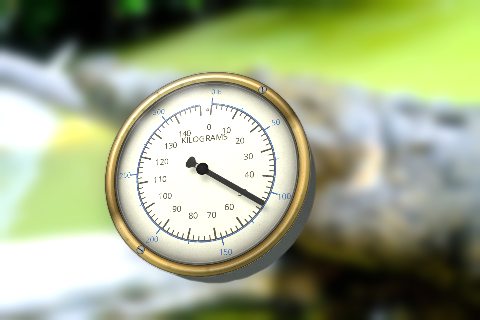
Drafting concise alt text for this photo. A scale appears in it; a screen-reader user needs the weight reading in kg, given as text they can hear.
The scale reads 50 kg
